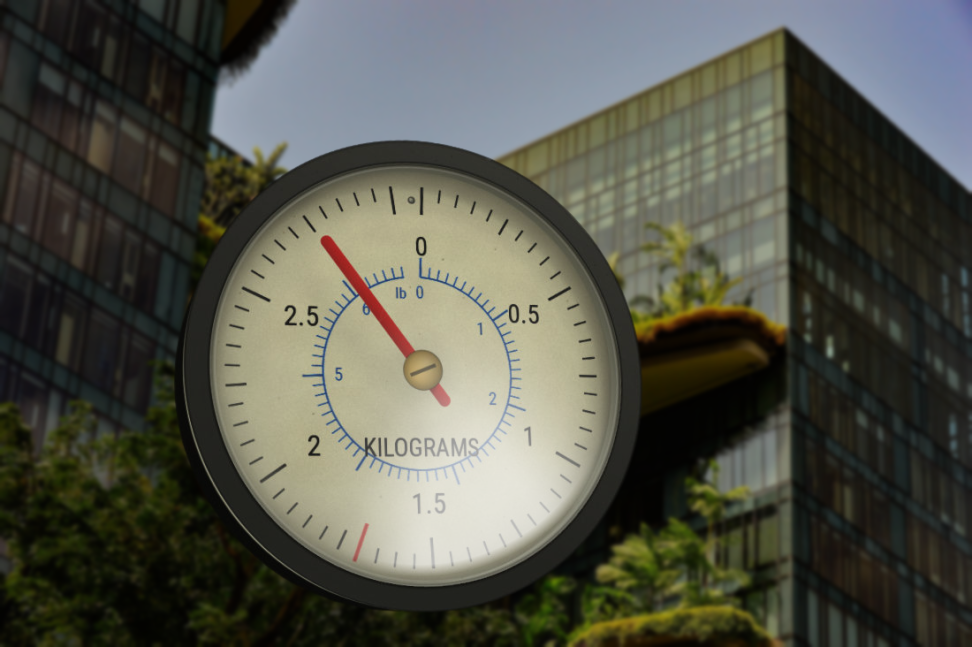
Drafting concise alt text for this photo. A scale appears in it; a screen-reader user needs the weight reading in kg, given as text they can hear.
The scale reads 2.75 kg
